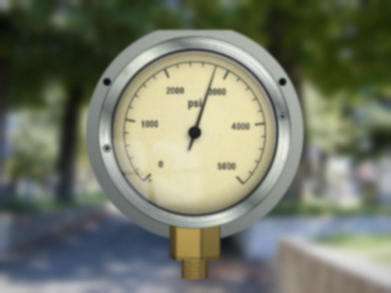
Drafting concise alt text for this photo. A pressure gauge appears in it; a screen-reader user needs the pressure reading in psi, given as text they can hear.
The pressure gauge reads 2800 psi
